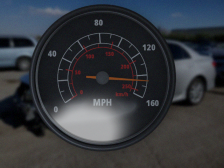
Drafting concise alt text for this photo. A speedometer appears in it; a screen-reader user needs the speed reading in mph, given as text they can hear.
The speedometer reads 145 mph
